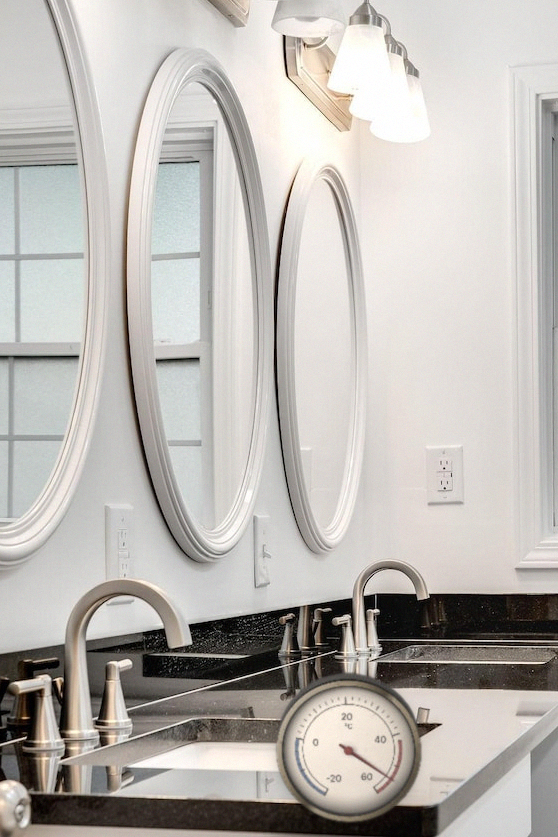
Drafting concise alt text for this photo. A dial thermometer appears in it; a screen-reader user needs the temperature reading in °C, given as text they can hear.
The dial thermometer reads 54 °C
